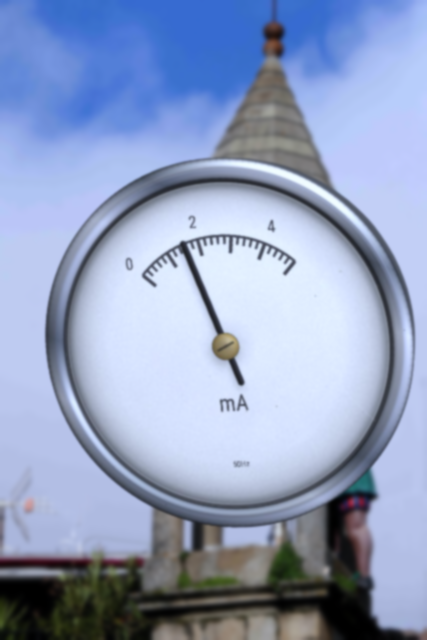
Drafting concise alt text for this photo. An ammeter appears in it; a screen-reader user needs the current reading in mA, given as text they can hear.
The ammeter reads 1.6 mA
